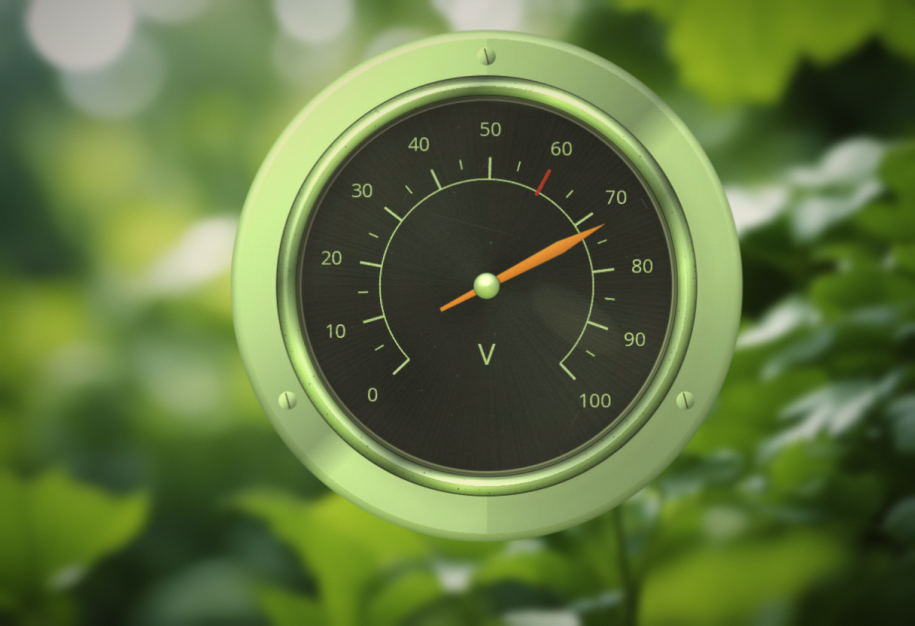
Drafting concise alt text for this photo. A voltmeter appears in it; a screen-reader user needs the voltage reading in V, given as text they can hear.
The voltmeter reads 72.5 V
